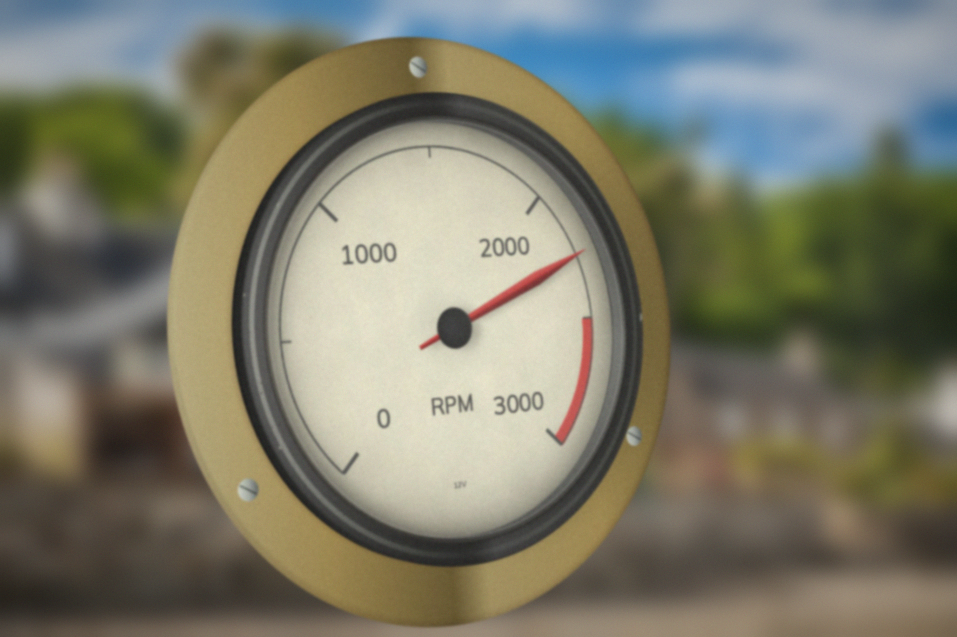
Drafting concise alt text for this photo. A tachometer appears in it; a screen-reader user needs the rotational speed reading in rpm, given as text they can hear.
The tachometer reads 2250 rpm
